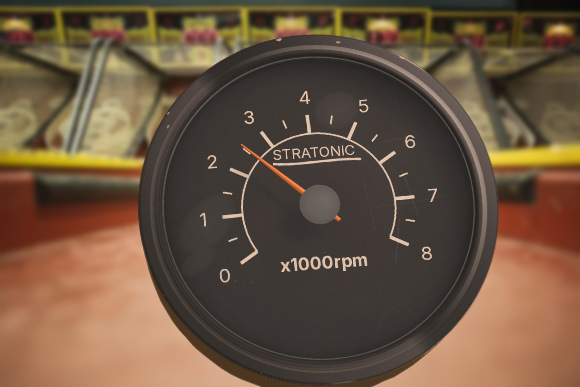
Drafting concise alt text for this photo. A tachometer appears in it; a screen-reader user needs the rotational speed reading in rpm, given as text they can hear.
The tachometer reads 2500 rpm
